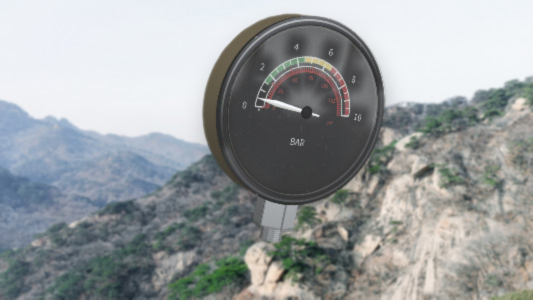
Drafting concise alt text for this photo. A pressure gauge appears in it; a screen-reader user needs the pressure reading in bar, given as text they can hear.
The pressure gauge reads 0.5 bar
